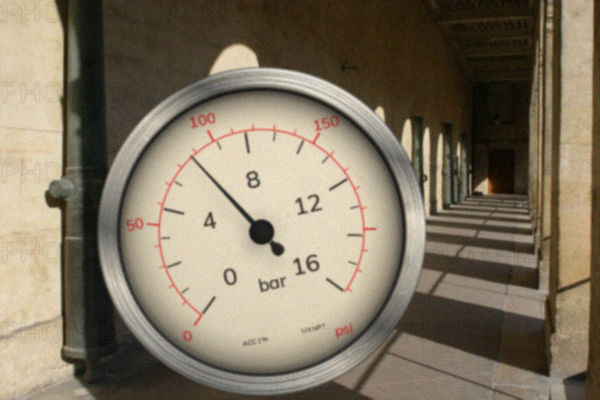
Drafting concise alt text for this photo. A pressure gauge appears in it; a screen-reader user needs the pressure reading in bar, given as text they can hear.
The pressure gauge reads 6 bar
